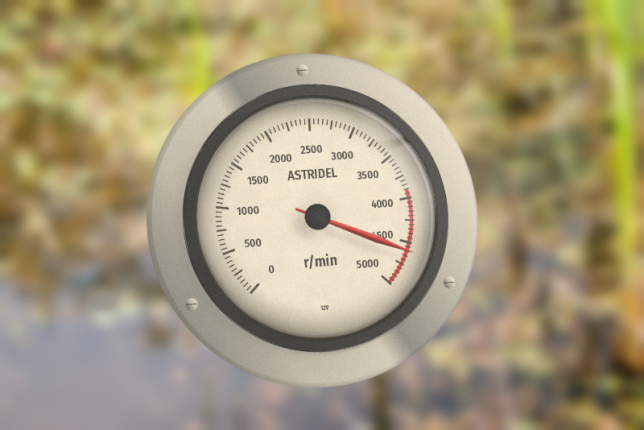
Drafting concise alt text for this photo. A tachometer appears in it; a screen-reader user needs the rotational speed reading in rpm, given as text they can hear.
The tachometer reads 4600 rpm
